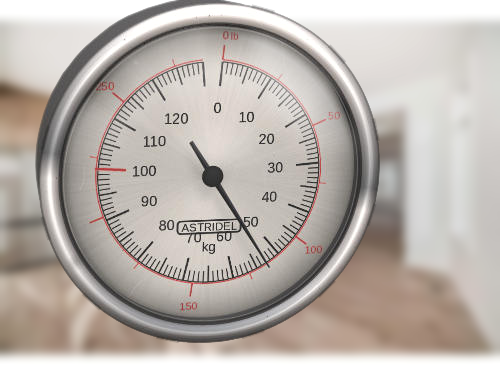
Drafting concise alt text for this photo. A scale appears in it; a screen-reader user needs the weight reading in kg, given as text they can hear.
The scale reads 53 kg
